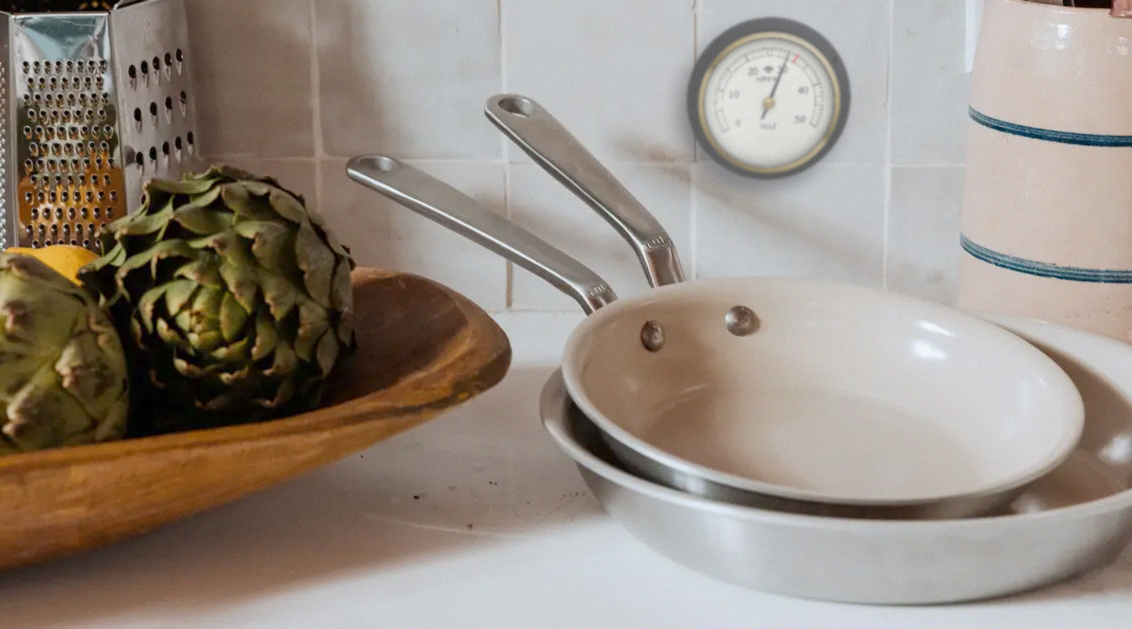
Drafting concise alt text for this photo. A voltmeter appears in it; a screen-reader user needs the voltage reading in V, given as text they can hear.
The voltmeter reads 30 V
